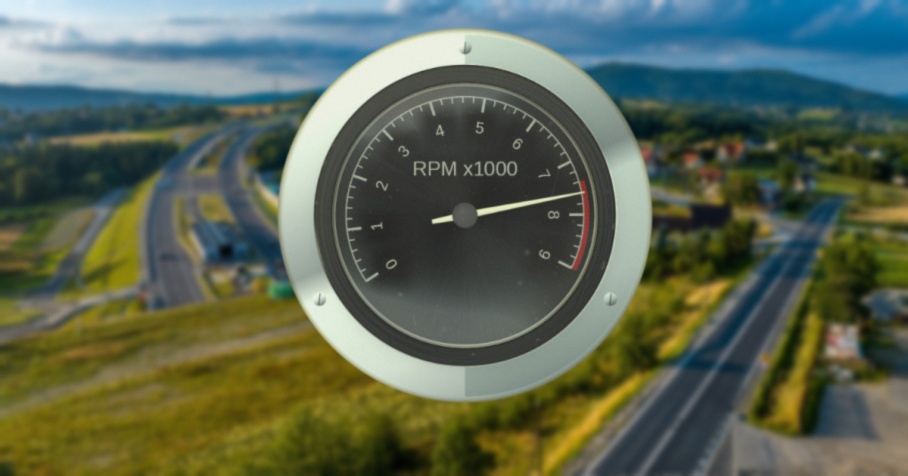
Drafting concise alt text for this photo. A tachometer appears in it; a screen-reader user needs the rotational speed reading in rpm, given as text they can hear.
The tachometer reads 7600 rpm
